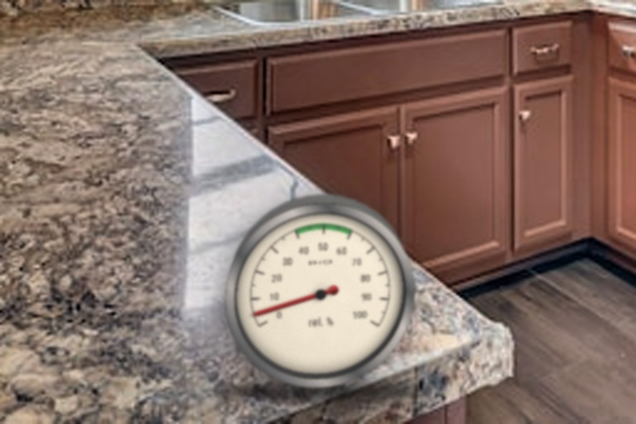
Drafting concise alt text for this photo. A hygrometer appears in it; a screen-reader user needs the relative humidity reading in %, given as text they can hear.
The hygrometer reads 5 %
